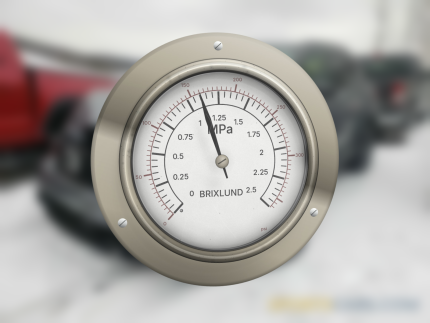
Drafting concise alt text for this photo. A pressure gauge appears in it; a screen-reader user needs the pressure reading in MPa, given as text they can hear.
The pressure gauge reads 1.1 MPa
